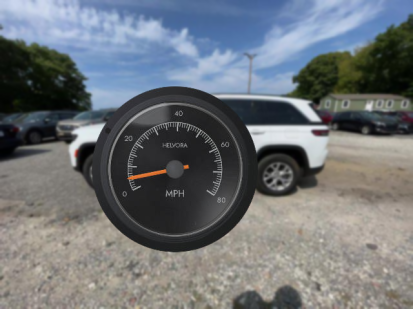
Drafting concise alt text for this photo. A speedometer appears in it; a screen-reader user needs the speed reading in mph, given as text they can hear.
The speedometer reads 5 mph
